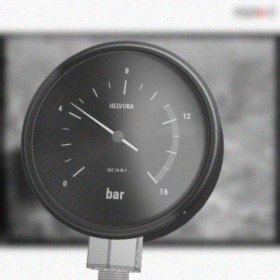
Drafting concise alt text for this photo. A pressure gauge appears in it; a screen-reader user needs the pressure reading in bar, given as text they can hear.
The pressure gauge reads 4.5 bar
